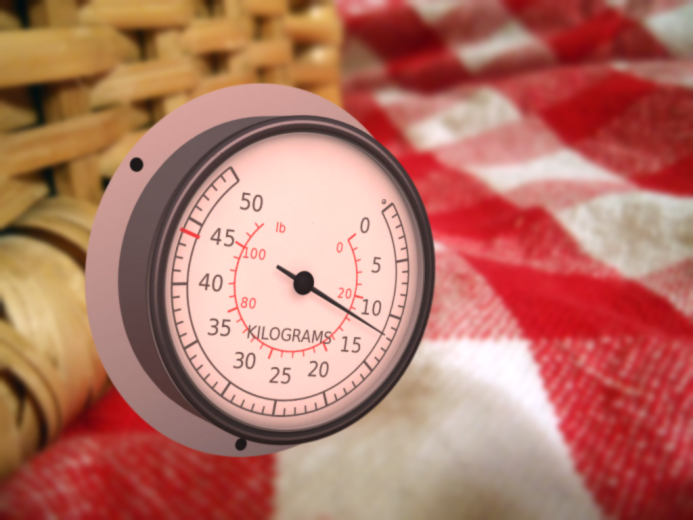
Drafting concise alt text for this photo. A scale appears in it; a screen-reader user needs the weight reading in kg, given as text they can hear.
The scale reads 12 kg
